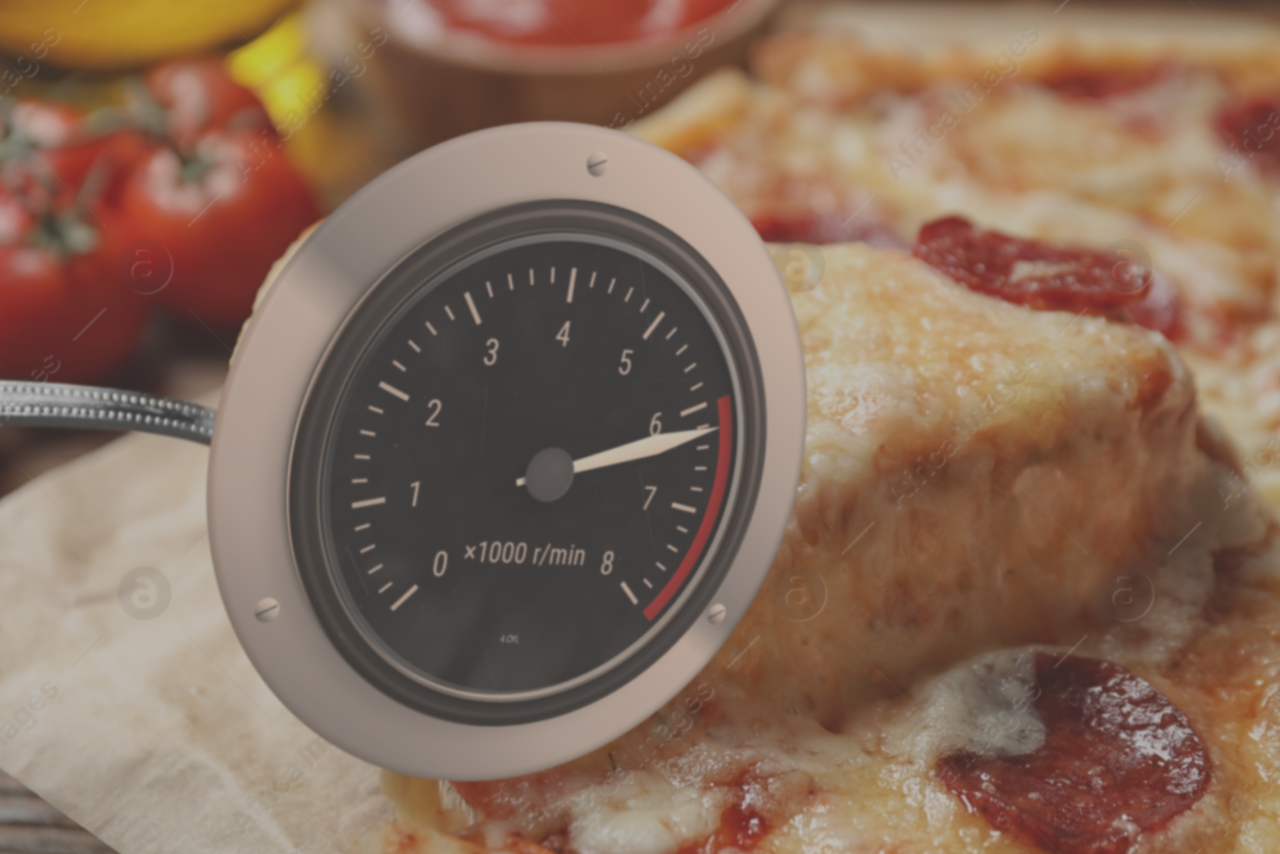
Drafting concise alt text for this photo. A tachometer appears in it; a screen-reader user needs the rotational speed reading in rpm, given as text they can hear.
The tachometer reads 6200 rpm
